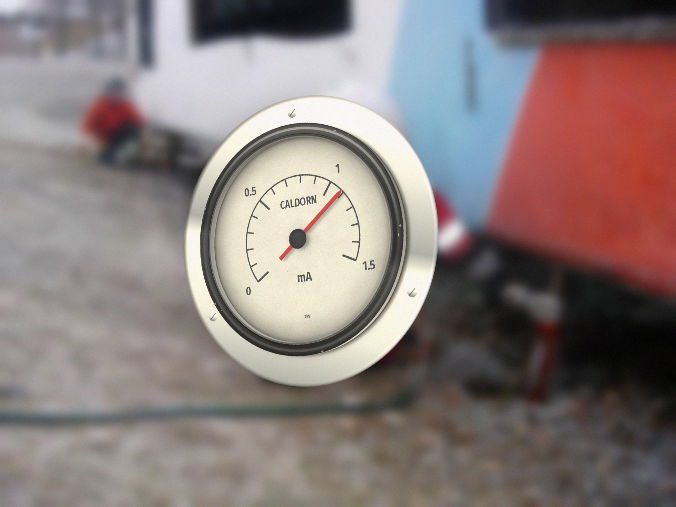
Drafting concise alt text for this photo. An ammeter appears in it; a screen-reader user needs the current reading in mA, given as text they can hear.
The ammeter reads 1.1 mA
